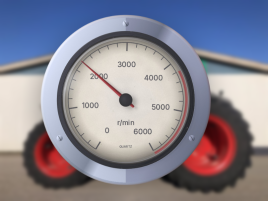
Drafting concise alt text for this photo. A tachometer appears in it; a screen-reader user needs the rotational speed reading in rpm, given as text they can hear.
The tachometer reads 2000 rpm
